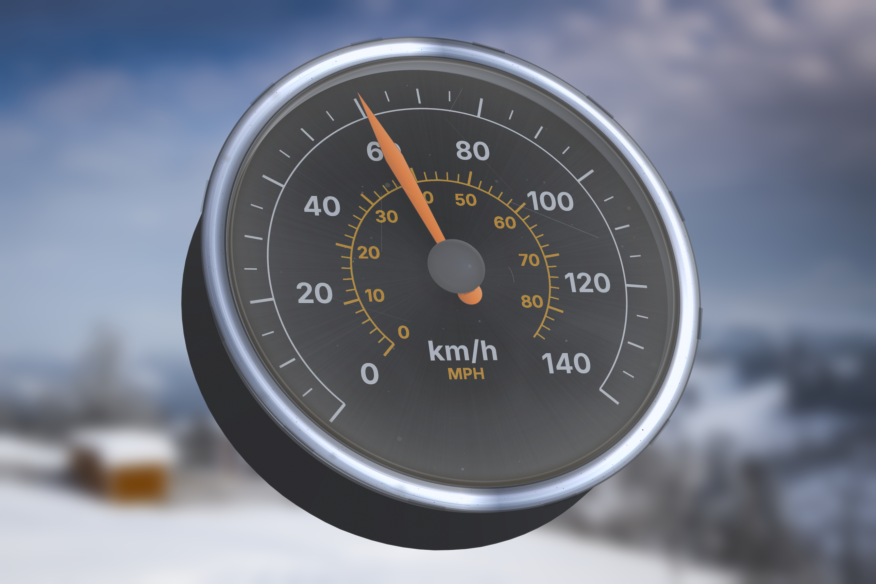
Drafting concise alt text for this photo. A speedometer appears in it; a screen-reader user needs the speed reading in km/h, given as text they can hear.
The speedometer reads 60 km/h
